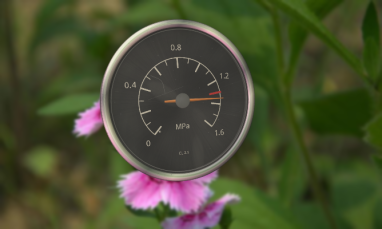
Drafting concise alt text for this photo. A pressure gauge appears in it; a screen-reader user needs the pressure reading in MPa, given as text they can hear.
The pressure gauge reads 1.35 MPa
